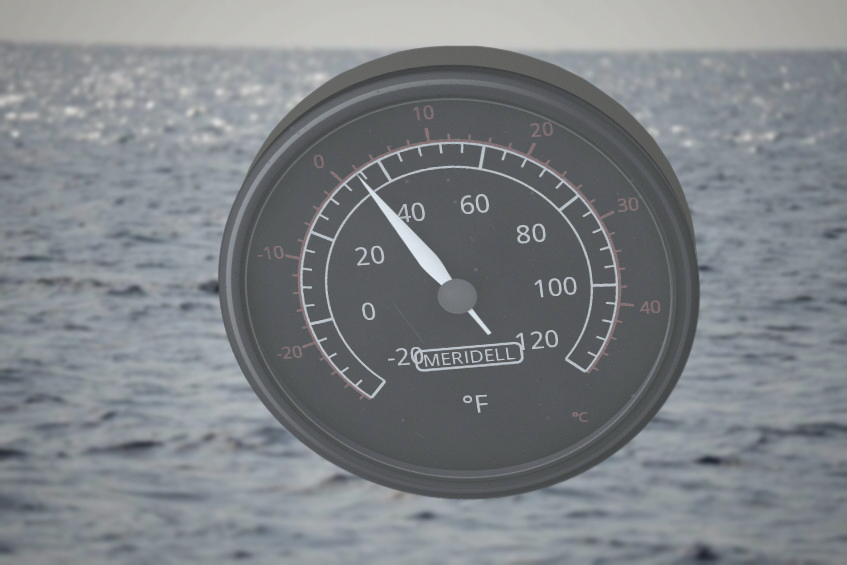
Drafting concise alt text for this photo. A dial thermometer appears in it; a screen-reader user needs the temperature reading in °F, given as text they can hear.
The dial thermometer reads 36 °F
